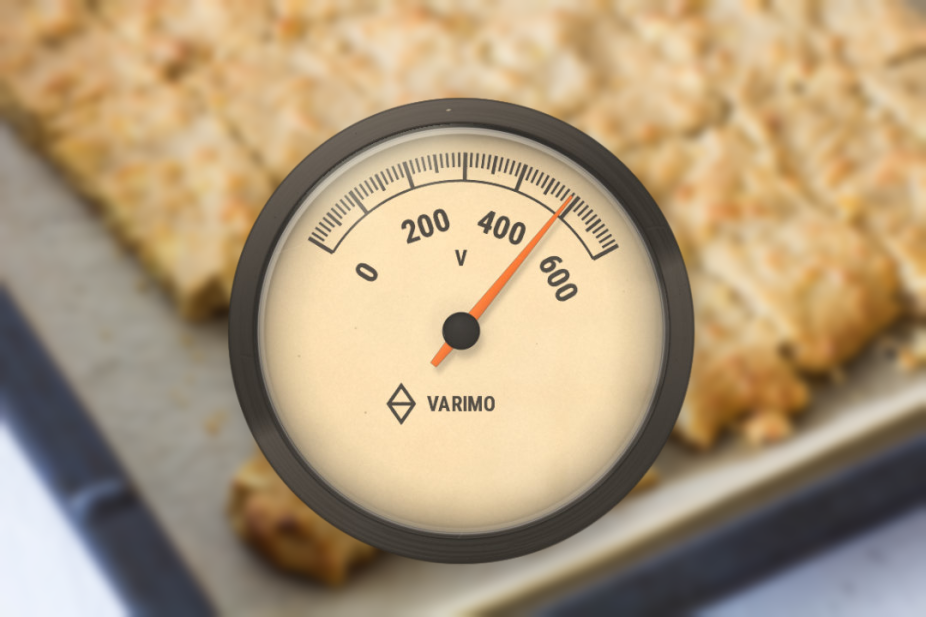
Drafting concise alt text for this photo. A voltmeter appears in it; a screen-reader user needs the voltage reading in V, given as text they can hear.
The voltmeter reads 490 V
